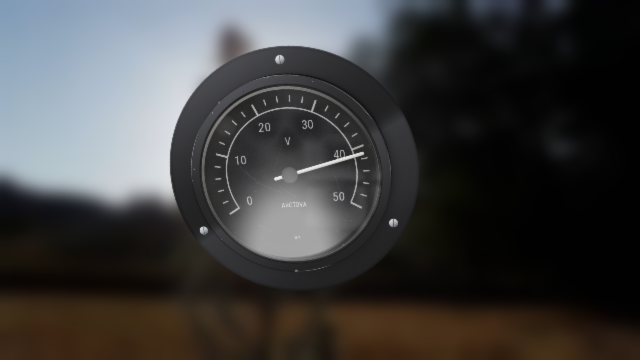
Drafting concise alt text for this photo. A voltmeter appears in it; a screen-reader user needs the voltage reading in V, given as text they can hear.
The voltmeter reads 41 V
